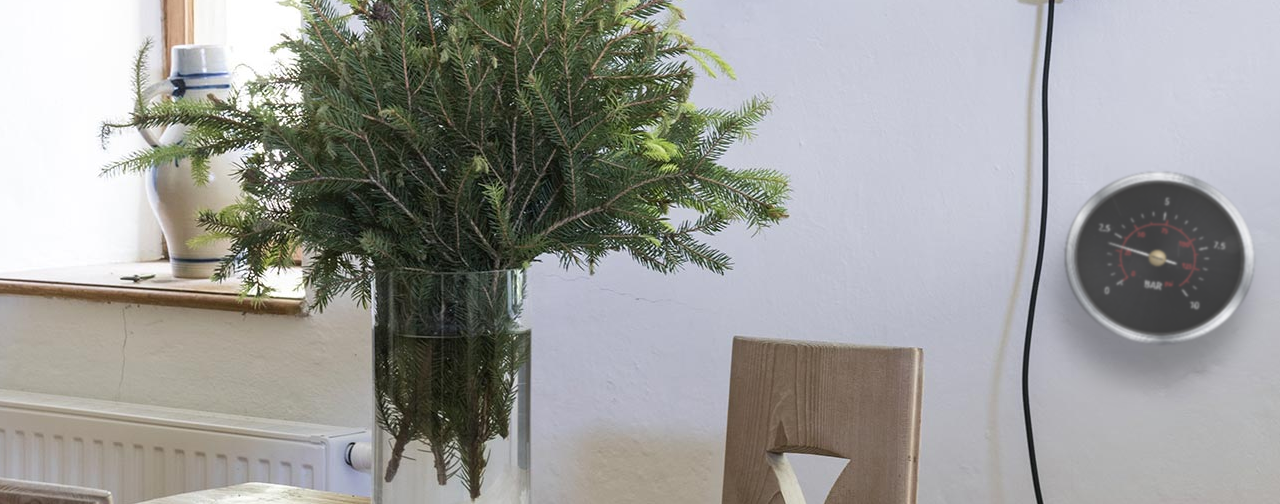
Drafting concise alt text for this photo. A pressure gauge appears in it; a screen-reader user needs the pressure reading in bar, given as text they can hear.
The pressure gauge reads 2 bar
